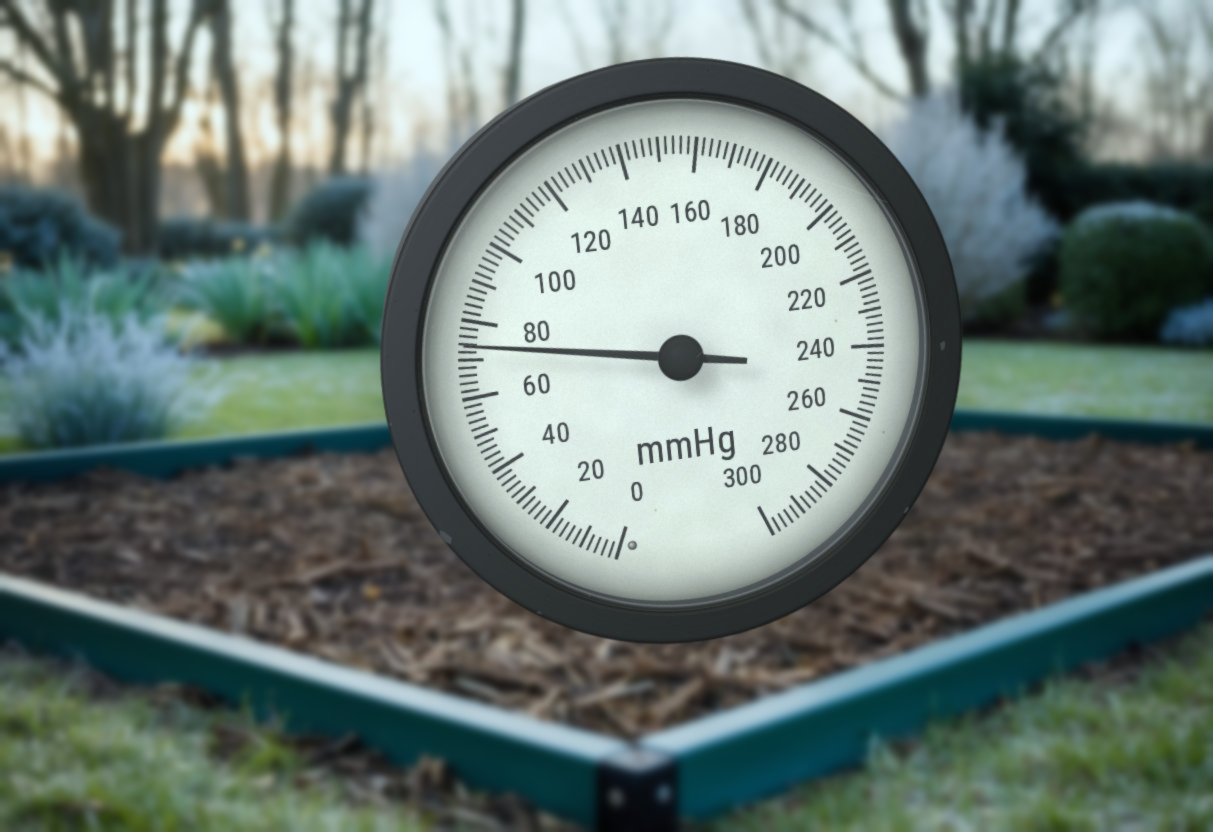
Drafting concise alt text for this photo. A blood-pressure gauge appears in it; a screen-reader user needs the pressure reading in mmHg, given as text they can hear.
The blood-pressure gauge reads 74 mmHg
